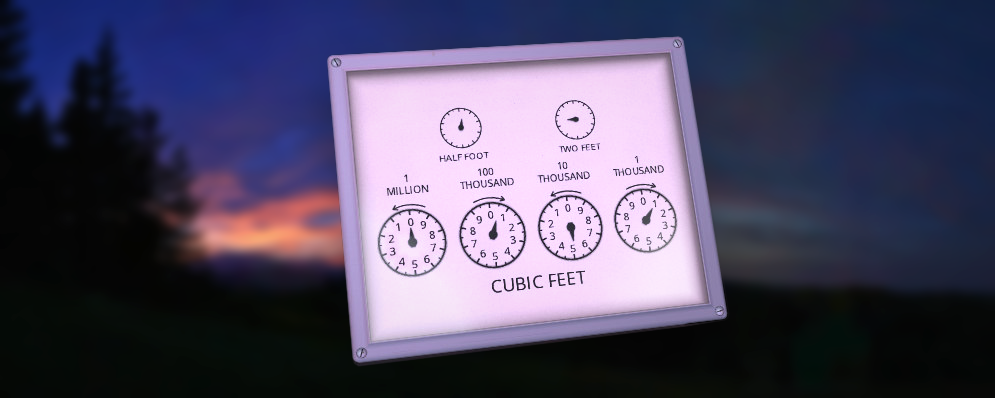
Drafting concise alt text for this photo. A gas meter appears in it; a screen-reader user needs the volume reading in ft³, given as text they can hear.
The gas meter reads 5100 ft³
